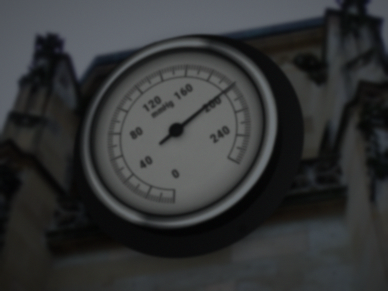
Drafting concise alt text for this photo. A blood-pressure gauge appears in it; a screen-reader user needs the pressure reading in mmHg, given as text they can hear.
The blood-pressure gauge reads 200 mmHg
